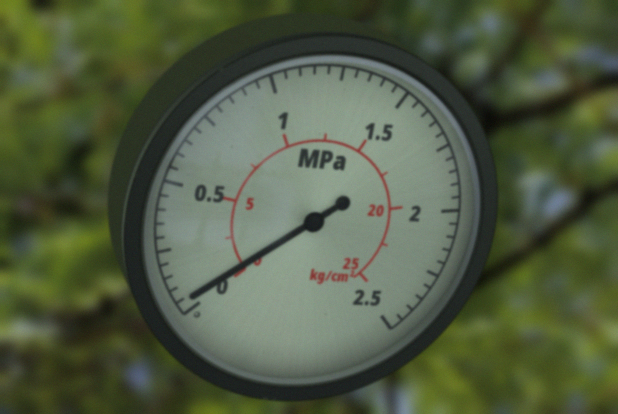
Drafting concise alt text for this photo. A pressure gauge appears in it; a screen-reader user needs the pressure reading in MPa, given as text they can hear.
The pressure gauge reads 0.05 MPa
